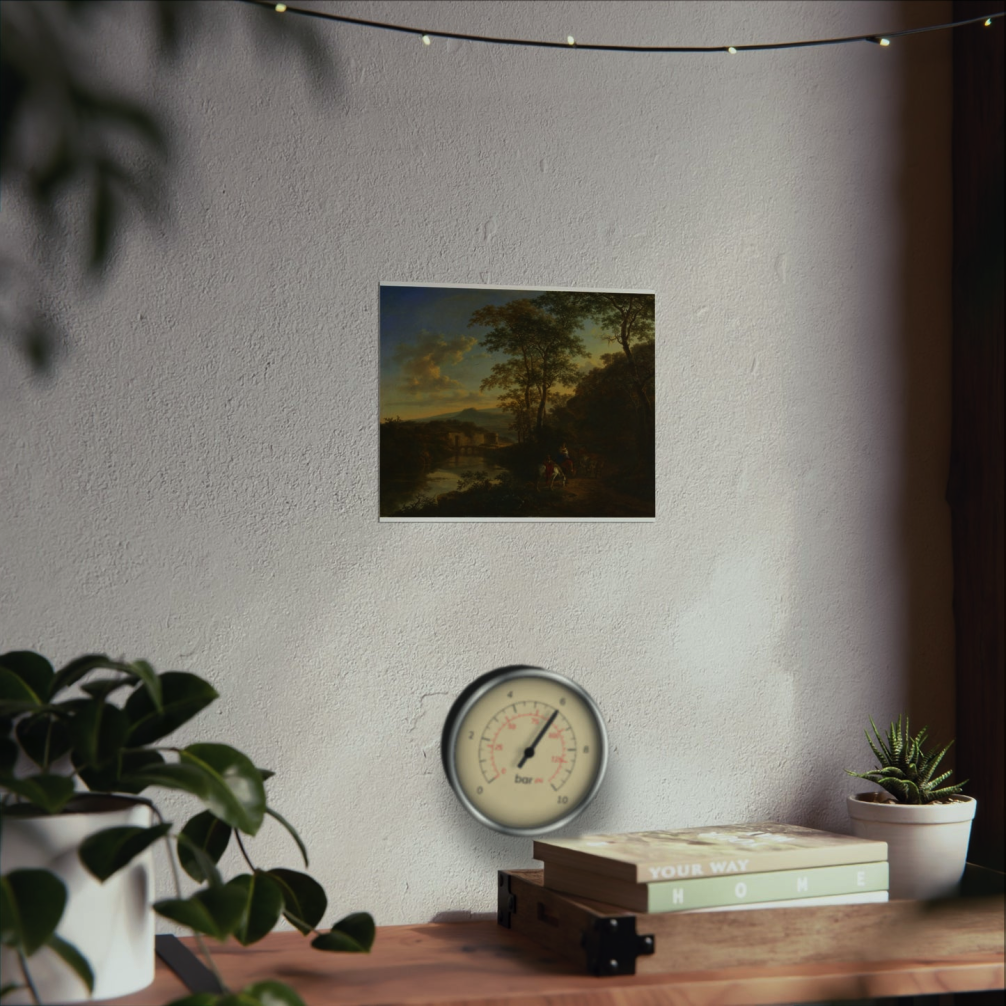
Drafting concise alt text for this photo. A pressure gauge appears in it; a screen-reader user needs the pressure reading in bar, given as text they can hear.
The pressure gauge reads 6 bar
